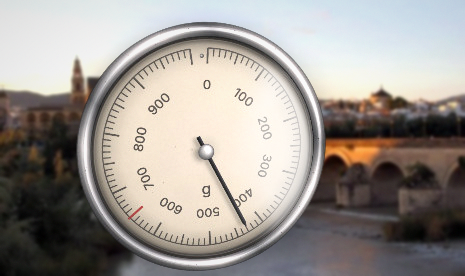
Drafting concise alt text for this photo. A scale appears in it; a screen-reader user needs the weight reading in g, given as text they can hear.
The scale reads 430 g
